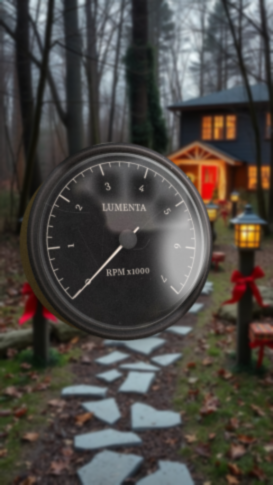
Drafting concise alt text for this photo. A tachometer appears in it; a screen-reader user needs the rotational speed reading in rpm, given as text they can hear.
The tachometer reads 0 rpm
